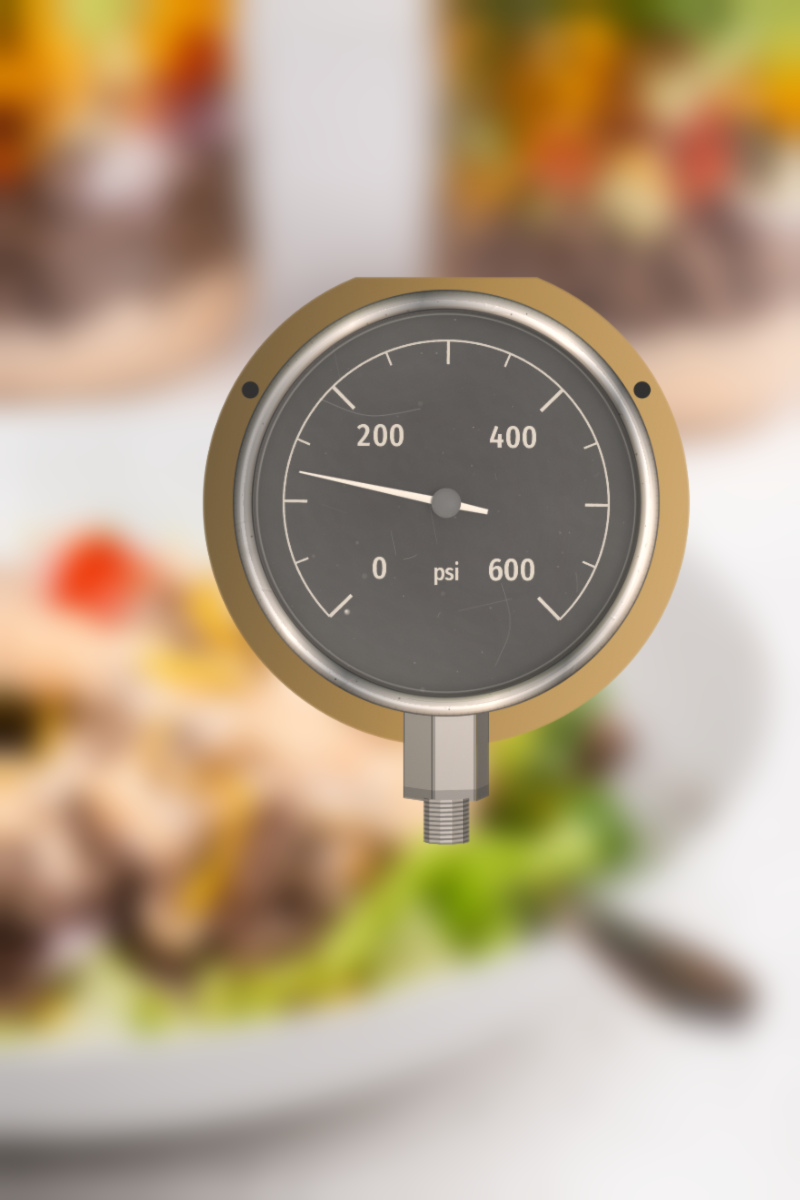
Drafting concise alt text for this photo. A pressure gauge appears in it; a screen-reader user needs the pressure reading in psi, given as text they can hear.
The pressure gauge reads 125 psi
